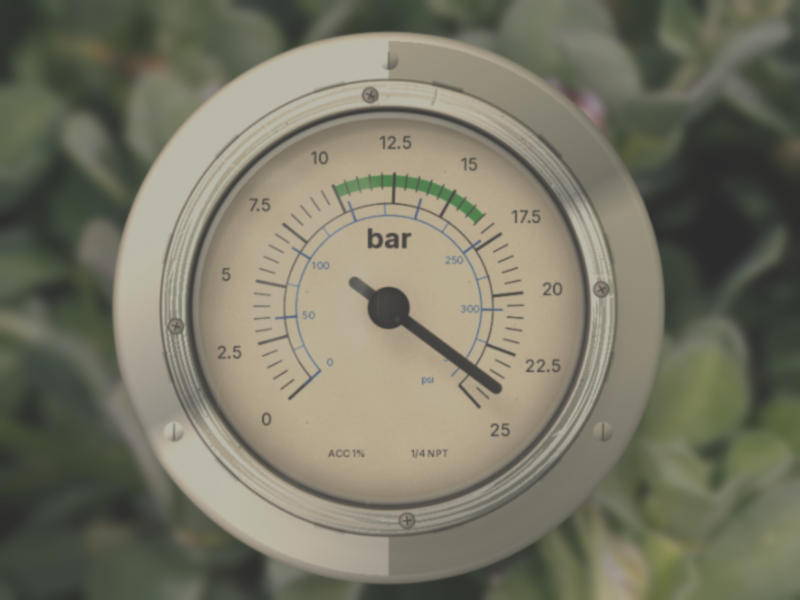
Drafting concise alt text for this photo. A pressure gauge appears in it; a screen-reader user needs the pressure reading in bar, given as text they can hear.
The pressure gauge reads 24 bar
